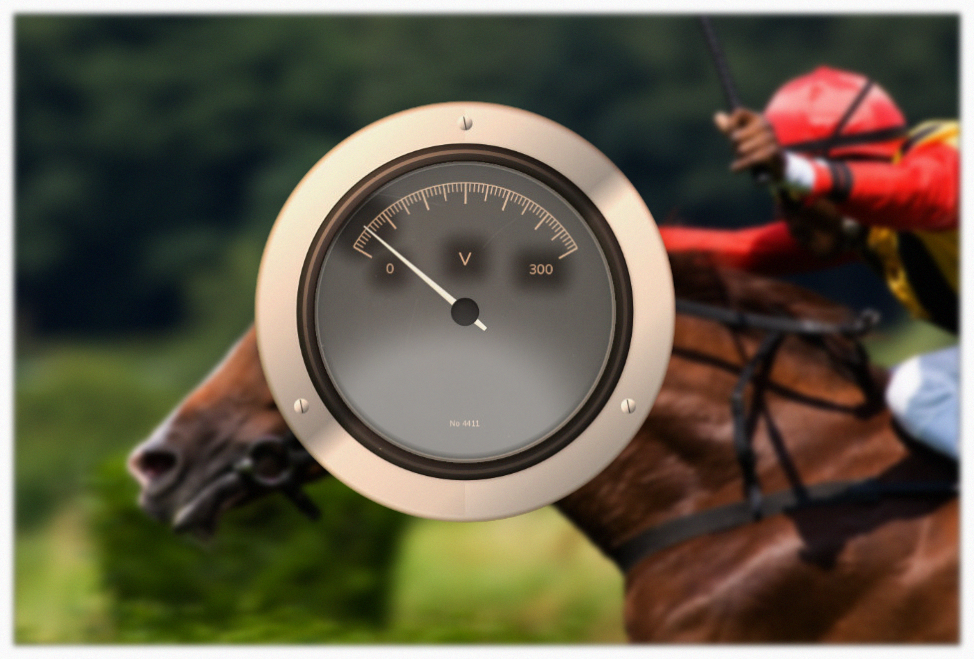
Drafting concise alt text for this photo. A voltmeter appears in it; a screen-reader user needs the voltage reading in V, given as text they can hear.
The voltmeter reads 25 V
